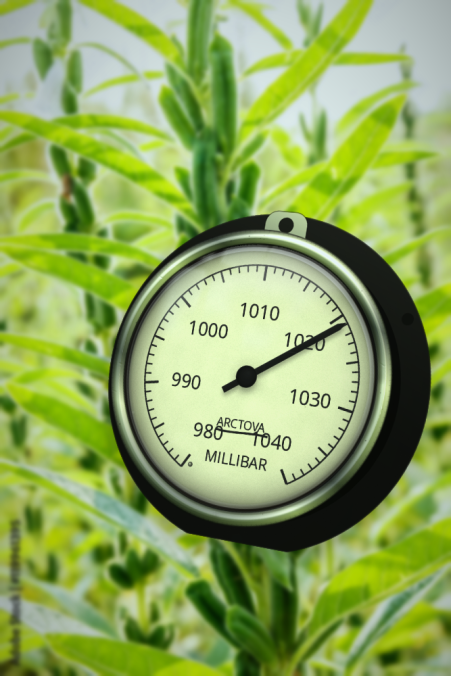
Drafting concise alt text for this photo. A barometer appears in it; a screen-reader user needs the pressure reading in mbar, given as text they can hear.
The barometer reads 1021 mbar
